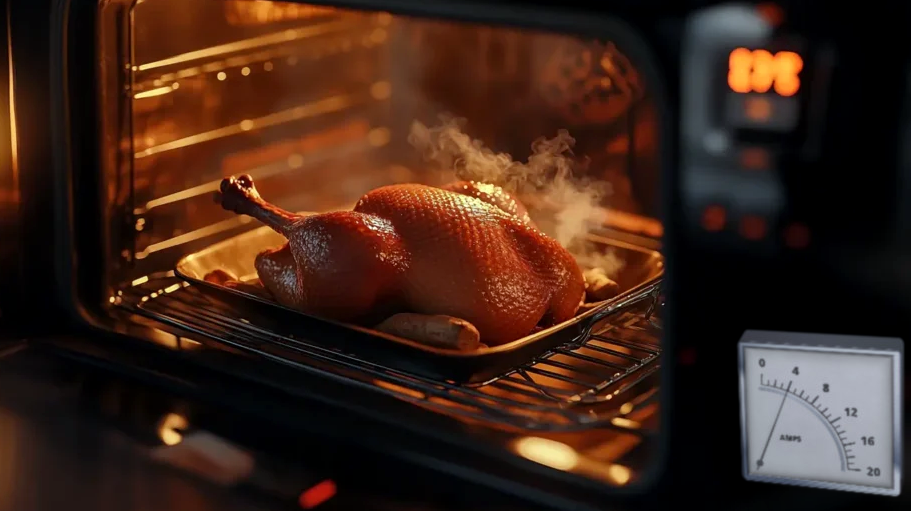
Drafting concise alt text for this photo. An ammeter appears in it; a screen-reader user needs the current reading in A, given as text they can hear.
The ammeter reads 4 A
